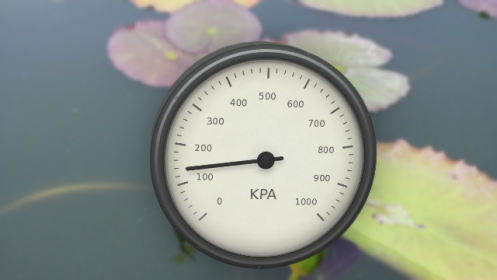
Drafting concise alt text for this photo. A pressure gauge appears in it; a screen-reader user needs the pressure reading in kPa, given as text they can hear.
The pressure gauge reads 140 kPa
